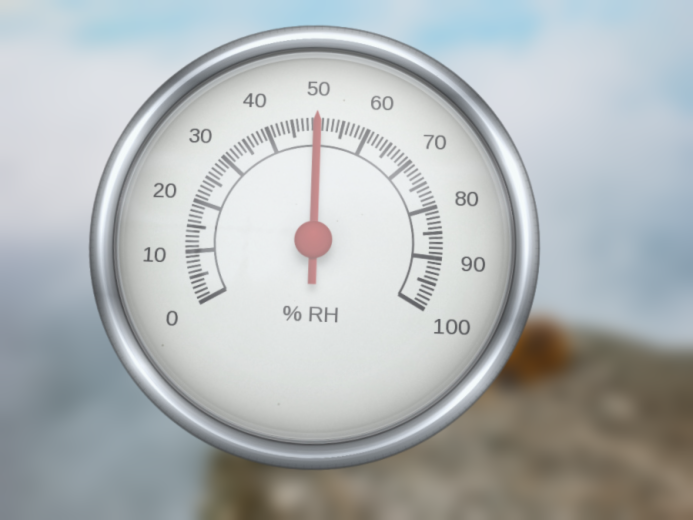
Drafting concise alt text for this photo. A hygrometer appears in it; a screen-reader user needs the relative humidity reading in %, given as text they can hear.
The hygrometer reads 50 %
